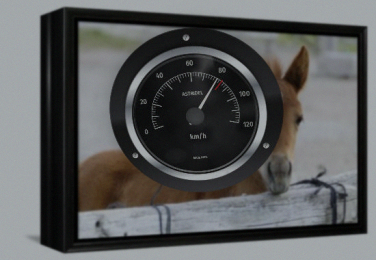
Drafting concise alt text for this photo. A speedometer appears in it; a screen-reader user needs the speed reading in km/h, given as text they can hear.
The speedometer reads 80 km/h
